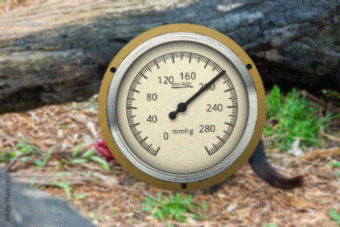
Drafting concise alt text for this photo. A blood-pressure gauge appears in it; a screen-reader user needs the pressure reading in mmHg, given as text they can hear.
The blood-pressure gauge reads 200 mmHg
